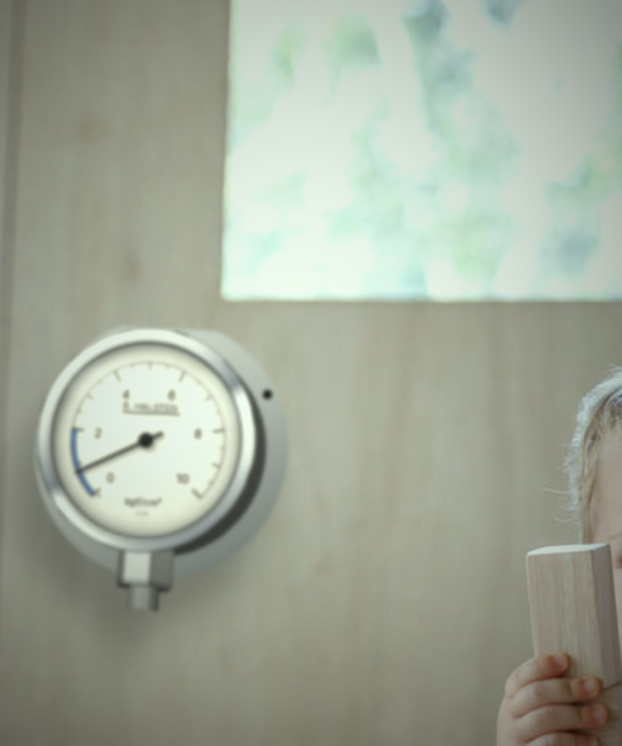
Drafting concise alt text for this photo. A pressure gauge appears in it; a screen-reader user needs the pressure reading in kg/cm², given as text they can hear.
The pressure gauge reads 0.75 kg/cm²
